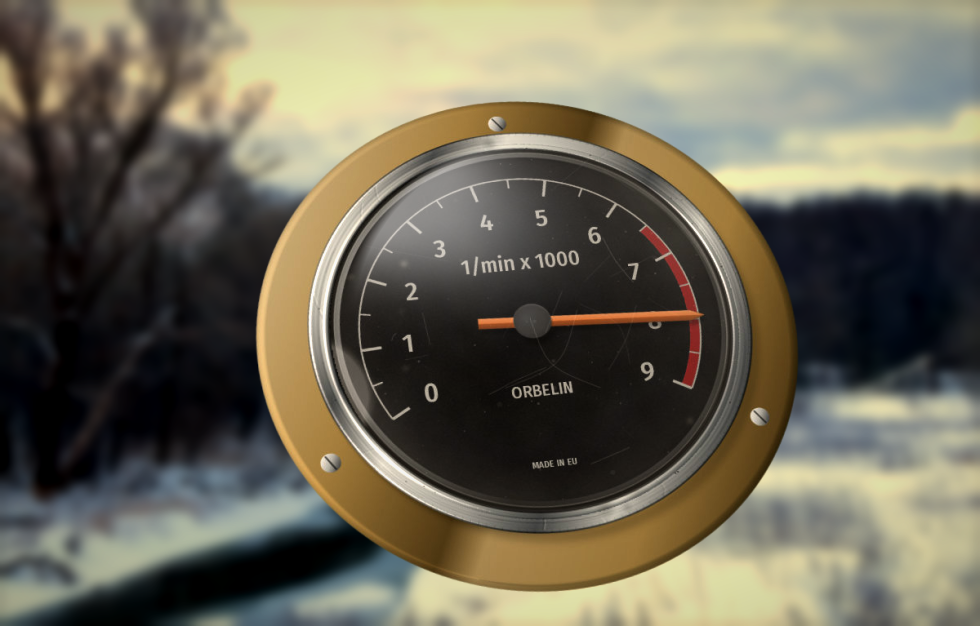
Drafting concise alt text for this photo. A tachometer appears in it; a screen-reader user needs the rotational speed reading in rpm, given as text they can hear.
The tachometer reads 8000 rpm
